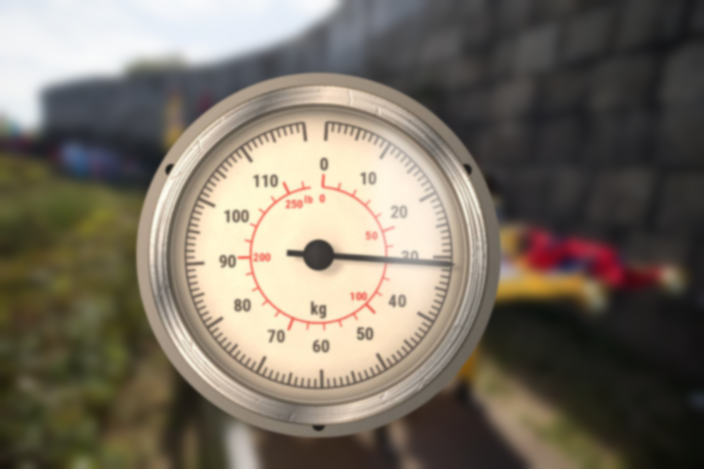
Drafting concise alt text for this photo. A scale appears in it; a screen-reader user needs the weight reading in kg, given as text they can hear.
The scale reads 31 kg
